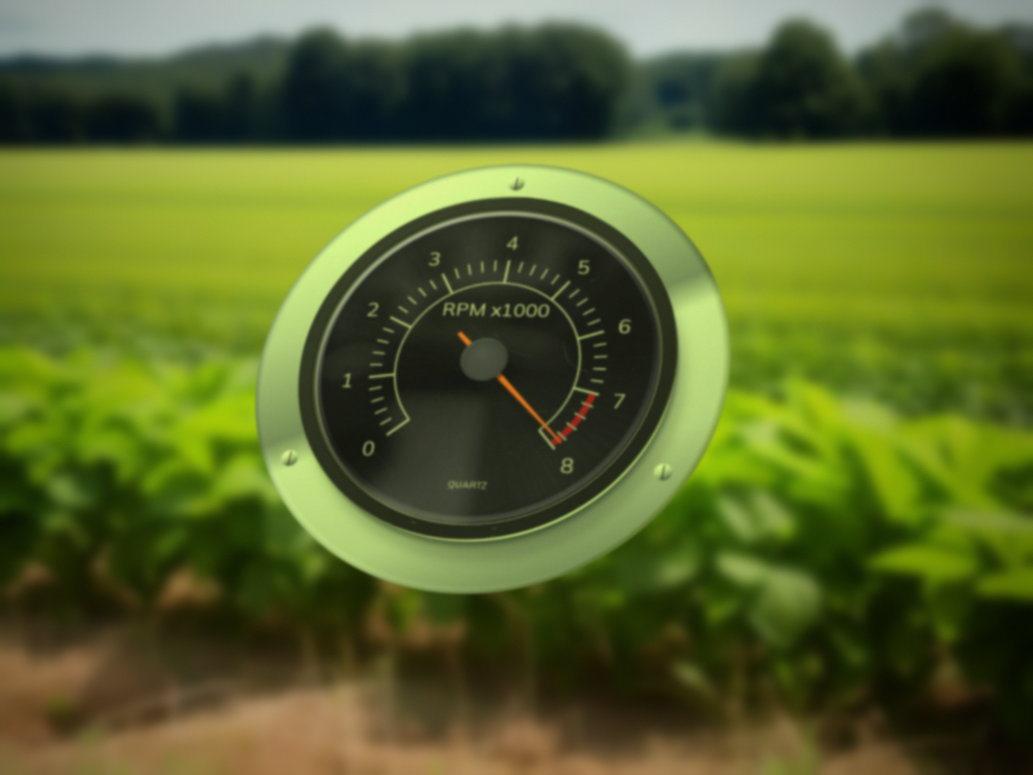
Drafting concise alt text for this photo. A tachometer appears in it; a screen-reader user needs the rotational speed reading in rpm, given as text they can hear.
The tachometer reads 7900 rpm
